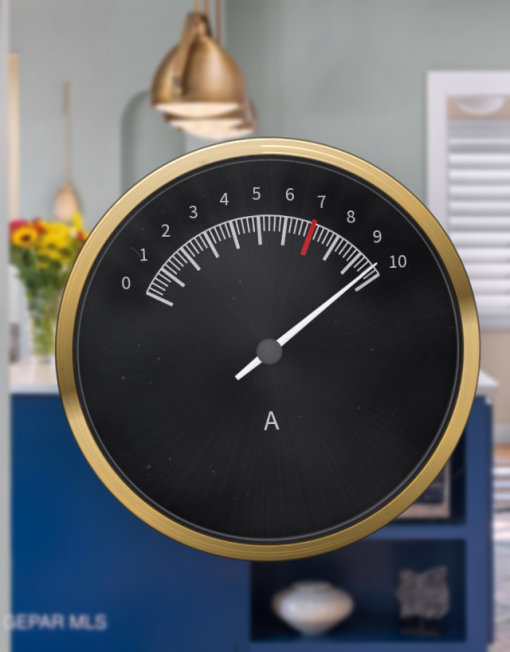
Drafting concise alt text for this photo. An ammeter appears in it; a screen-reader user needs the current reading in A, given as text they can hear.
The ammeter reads 9.6 A
